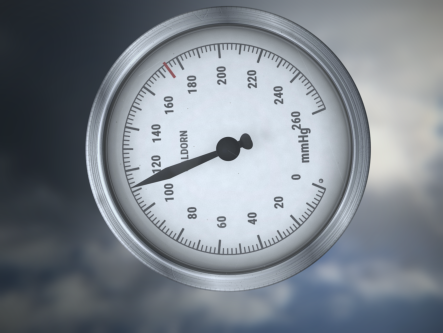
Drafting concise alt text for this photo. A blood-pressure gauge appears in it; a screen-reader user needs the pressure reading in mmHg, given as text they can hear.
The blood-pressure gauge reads 112 mmHg
